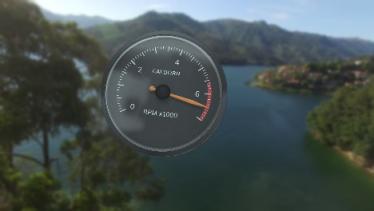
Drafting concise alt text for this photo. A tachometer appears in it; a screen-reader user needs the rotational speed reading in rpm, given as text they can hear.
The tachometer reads 6500 rpm
